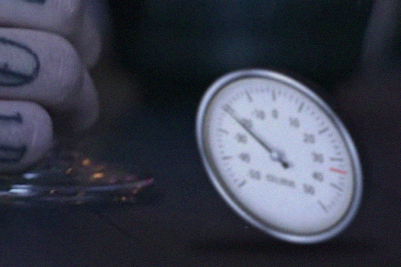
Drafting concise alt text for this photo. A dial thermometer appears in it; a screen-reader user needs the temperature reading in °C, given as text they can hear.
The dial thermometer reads -20 °C
